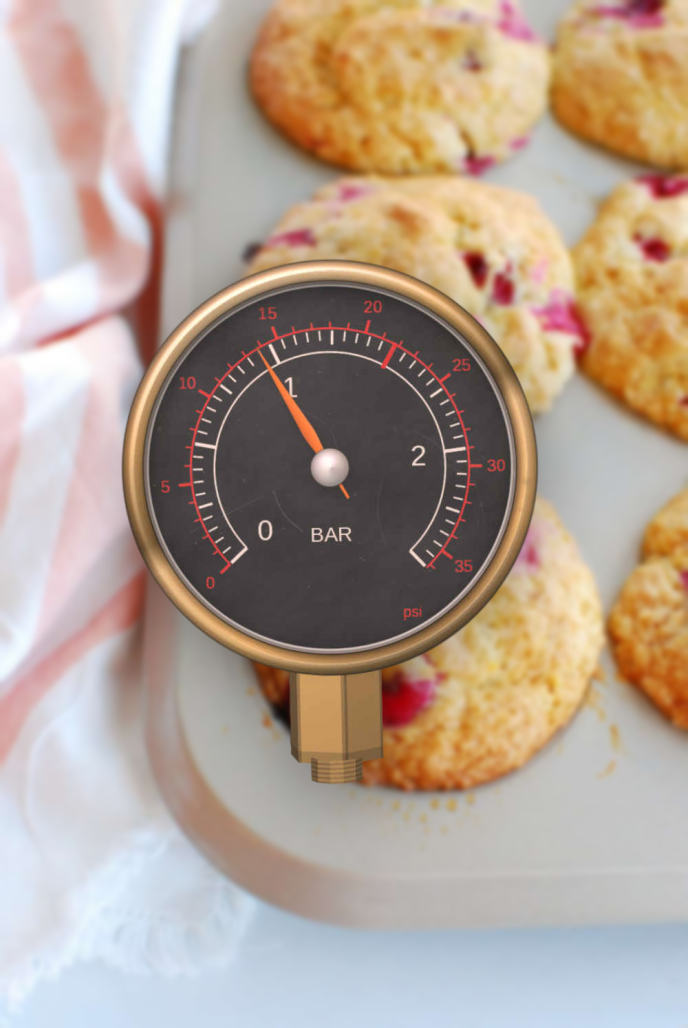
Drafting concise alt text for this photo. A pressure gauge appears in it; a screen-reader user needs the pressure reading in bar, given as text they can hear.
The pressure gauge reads 0.95 bar
